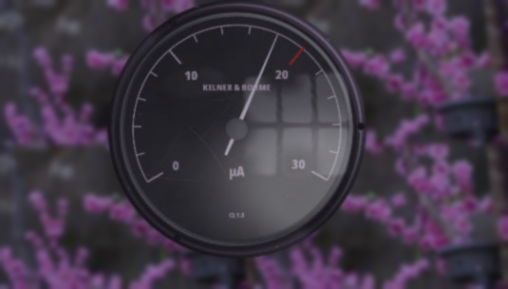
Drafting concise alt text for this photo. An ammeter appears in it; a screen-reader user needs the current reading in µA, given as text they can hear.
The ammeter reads 18 µA
